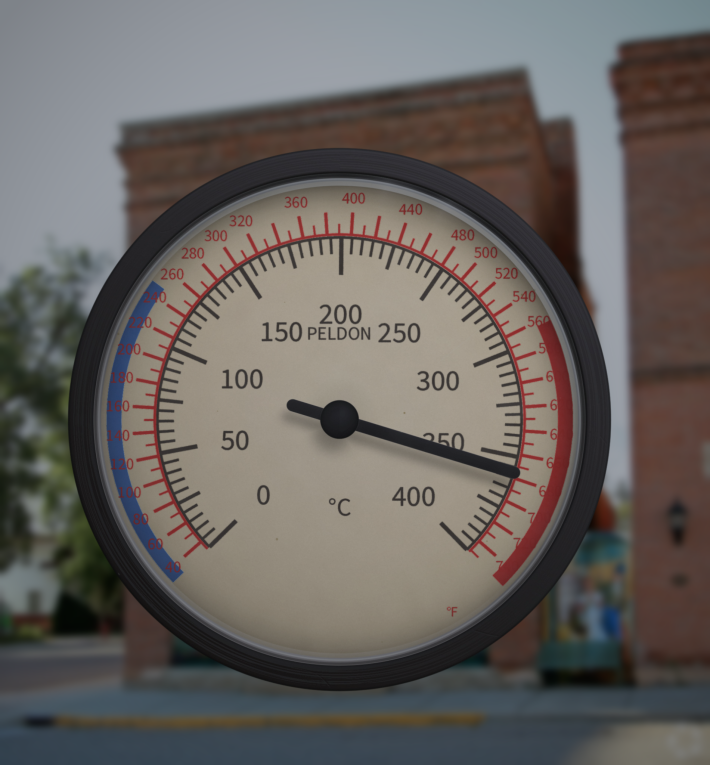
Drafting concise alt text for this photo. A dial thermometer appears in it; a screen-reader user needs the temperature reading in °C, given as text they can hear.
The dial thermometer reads 357.5 °C
